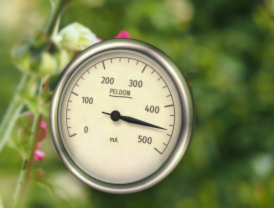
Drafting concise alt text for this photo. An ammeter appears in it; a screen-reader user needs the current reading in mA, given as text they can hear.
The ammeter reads 450 mA
